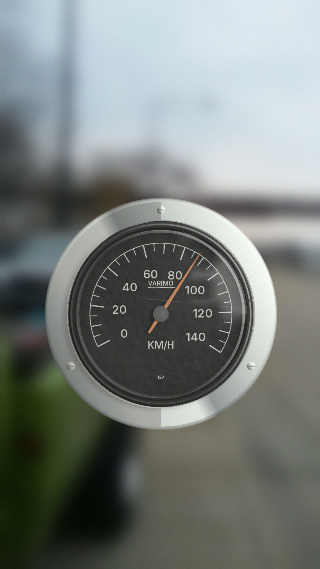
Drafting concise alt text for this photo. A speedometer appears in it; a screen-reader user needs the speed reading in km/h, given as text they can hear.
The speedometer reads 87.5 km/h
